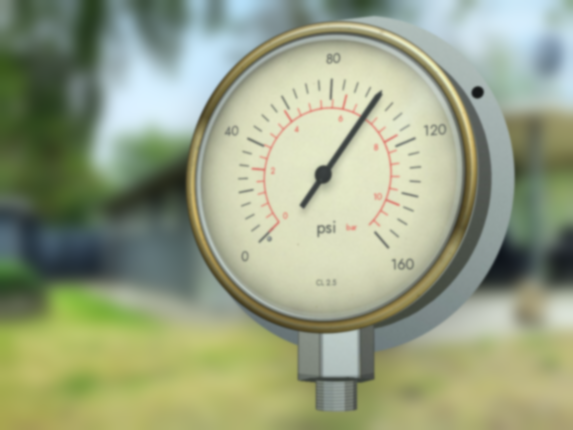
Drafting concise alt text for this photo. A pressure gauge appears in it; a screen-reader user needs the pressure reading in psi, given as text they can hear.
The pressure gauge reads 100 psi
